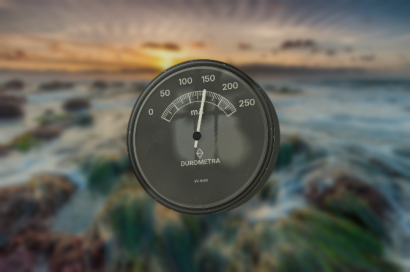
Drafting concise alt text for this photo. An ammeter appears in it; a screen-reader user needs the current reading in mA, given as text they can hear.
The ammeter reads 150 mA
